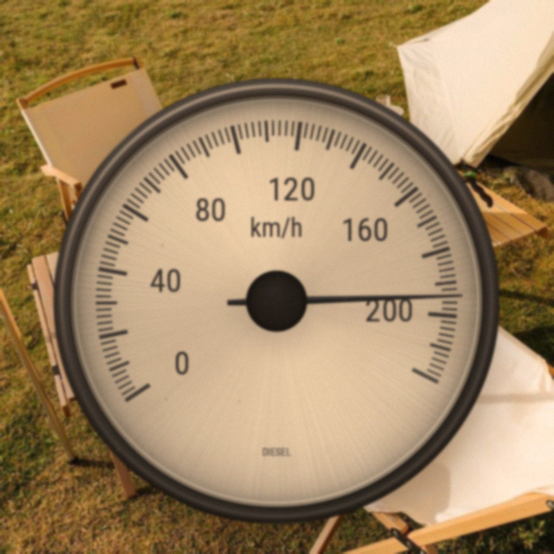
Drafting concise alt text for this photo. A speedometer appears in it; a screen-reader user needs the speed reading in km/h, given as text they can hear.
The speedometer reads 194 km/h
